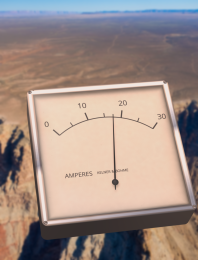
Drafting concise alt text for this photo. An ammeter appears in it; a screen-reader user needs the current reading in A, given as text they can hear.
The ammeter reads 17.5 A
